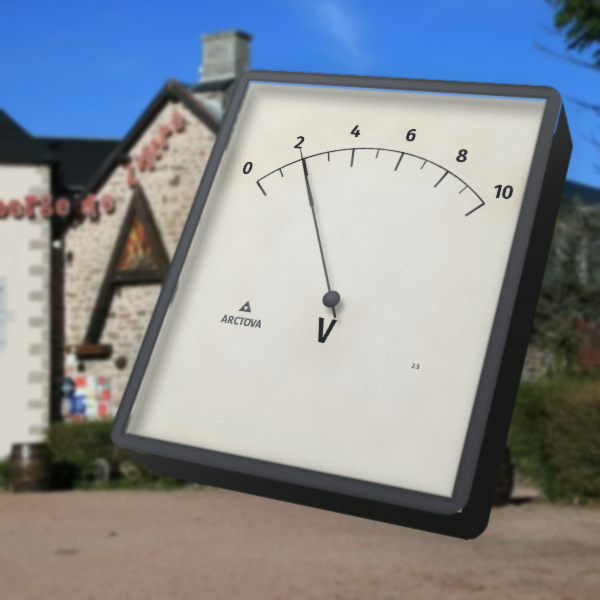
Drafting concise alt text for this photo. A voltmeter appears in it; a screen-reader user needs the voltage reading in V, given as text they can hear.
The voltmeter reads 2 V
